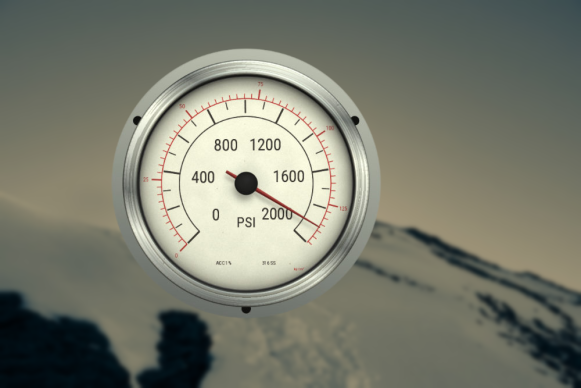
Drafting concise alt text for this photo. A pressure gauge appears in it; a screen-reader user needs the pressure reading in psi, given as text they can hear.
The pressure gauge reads 1900 psi
